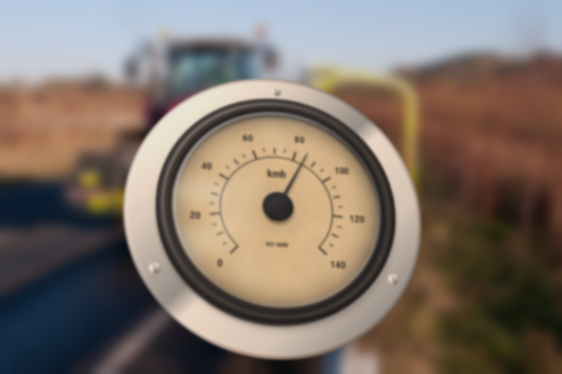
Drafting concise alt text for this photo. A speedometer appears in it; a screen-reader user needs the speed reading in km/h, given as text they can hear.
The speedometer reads 85 km/h
